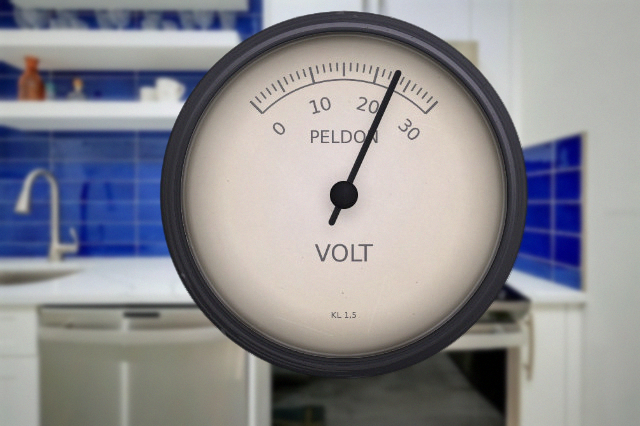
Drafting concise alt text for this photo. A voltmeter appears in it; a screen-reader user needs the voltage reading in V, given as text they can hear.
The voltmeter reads 23 V
